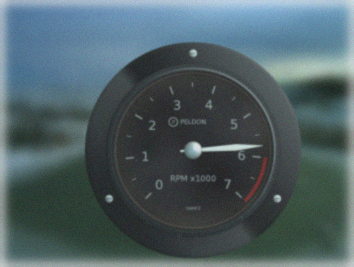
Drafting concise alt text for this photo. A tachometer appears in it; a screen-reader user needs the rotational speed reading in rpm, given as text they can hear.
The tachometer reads 5750 rpm
